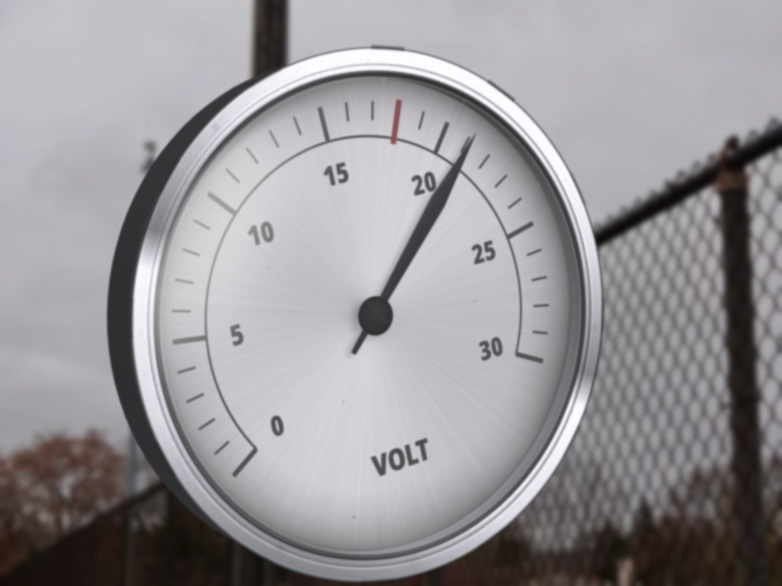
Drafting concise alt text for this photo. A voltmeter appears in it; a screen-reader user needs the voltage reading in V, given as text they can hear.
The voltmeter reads 21 V
